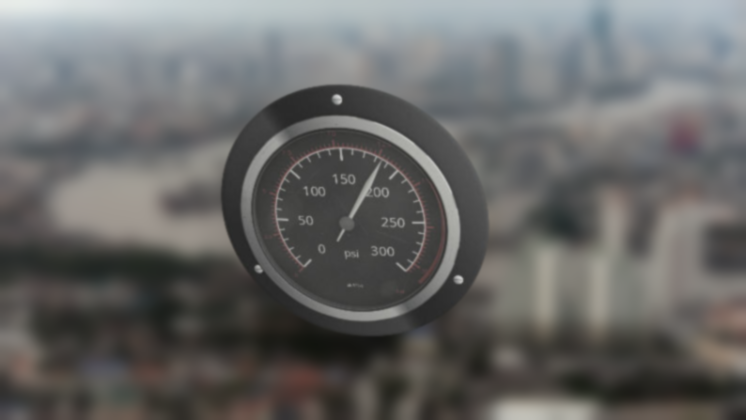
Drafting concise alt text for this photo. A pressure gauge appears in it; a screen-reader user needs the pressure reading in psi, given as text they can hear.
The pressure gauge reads 185 psi
